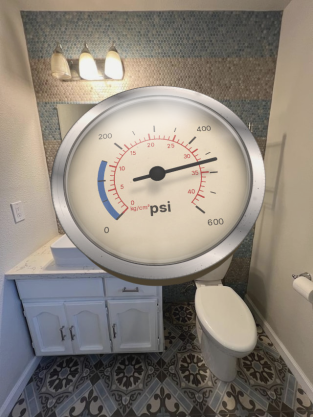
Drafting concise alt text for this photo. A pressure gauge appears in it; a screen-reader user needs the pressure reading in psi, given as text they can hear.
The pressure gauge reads 475 psi
